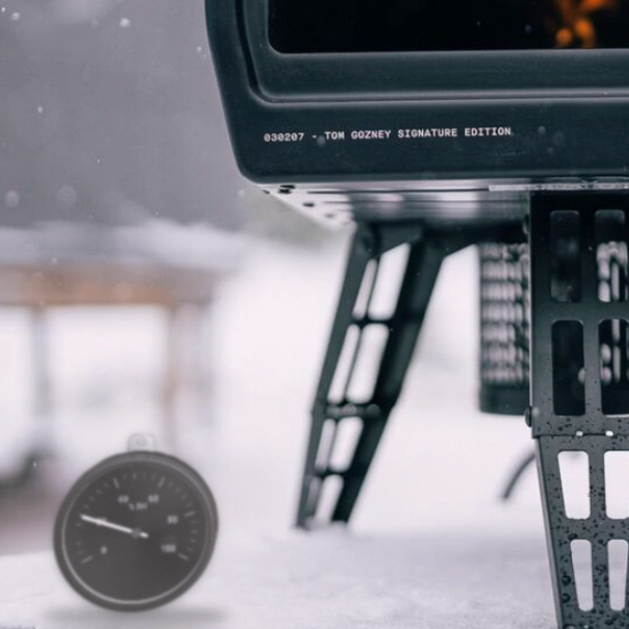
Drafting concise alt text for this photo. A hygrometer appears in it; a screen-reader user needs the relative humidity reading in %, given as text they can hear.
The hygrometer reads 20 %
